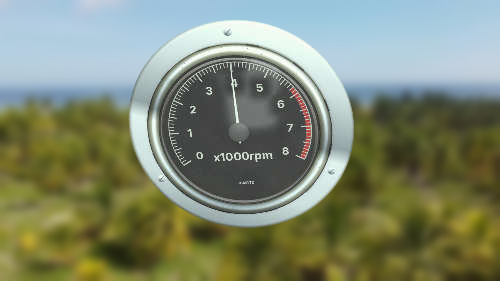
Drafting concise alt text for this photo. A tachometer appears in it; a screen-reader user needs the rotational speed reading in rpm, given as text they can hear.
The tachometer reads 4000 rpm
